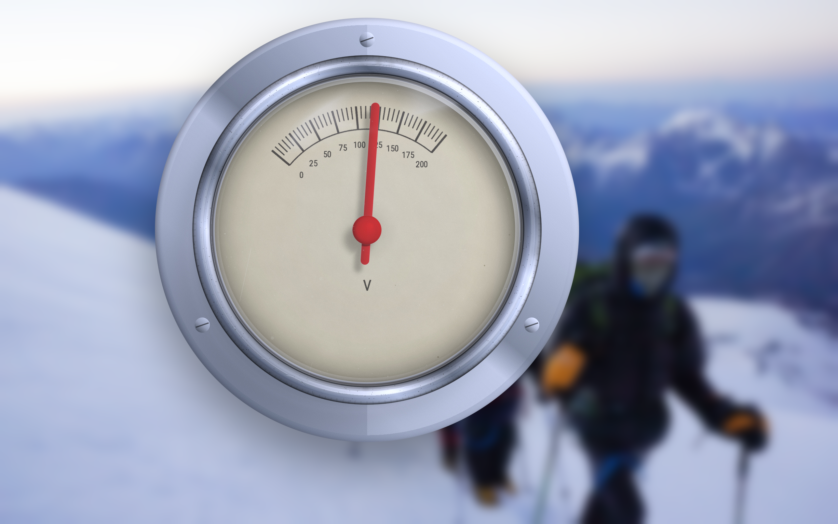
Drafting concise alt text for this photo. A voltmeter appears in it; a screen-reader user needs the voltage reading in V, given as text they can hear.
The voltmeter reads 120 V
